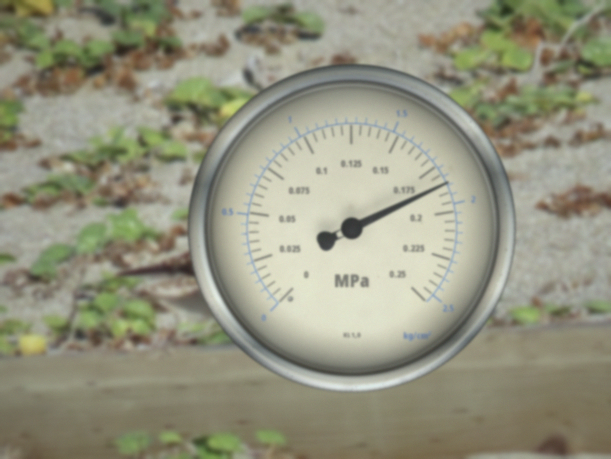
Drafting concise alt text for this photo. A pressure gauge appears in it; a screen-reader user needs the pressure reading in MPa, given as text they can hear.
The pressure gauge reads 0.185 MPa
